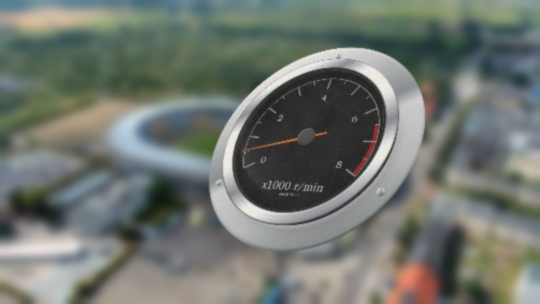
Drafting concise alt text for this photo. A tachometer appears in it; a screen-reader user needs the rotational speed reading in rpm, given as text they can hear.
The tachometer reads 500 rpm
